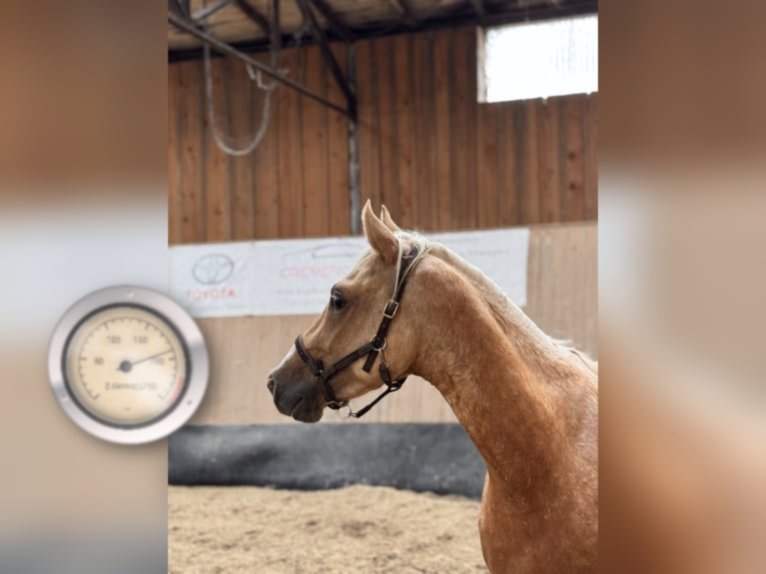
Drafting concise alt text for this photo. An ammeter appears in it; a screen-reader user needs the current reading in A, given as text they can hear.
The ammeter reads 190 A
